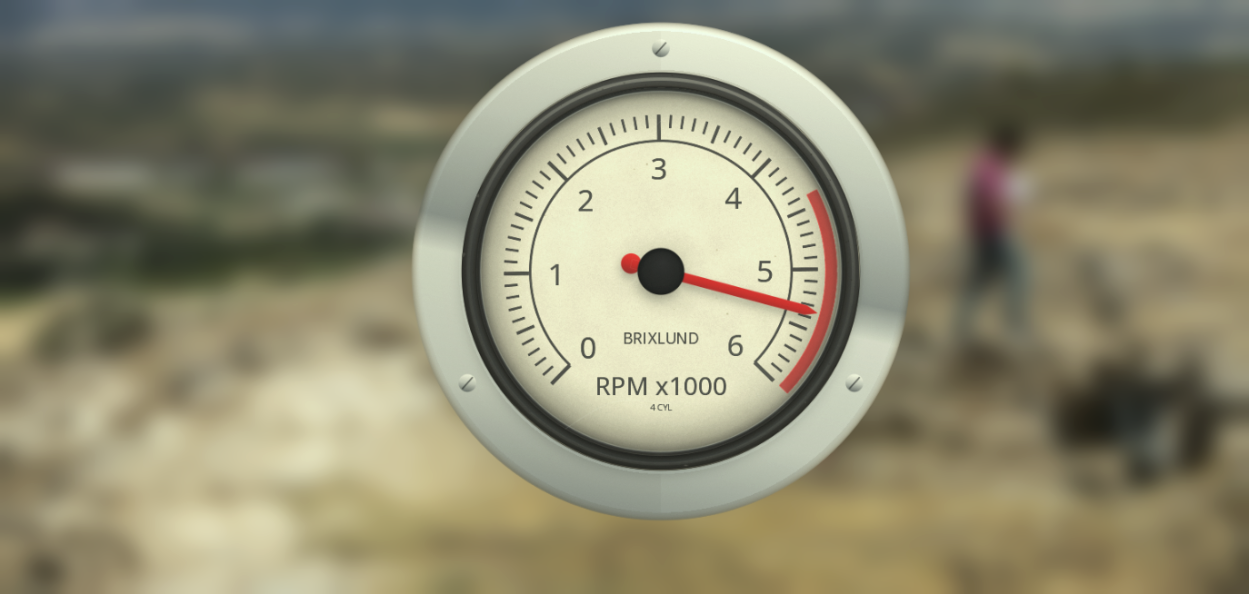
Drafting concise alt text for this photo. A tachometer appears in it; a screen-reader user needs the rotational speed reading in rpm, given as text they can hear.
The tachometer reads 5350 rpm
